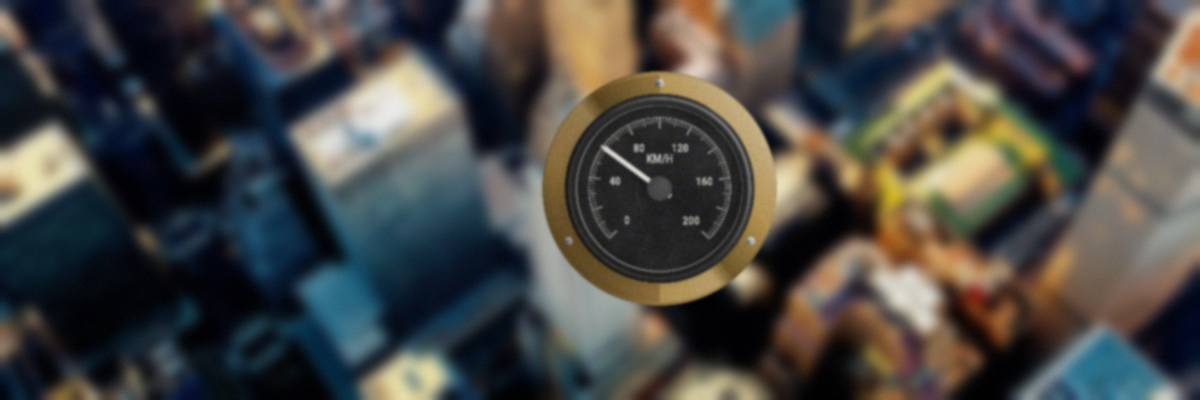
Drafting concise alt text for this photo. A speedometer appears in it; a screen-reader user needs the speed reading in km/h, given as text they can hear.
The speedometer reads 60 km/h
